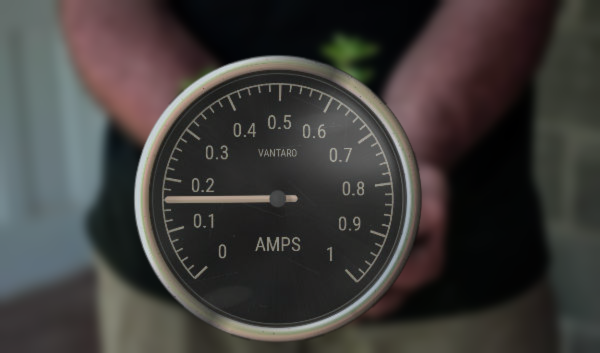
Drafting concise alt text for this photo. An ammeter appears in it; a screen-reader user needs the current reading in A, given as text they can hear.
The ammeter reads 0.16 A
